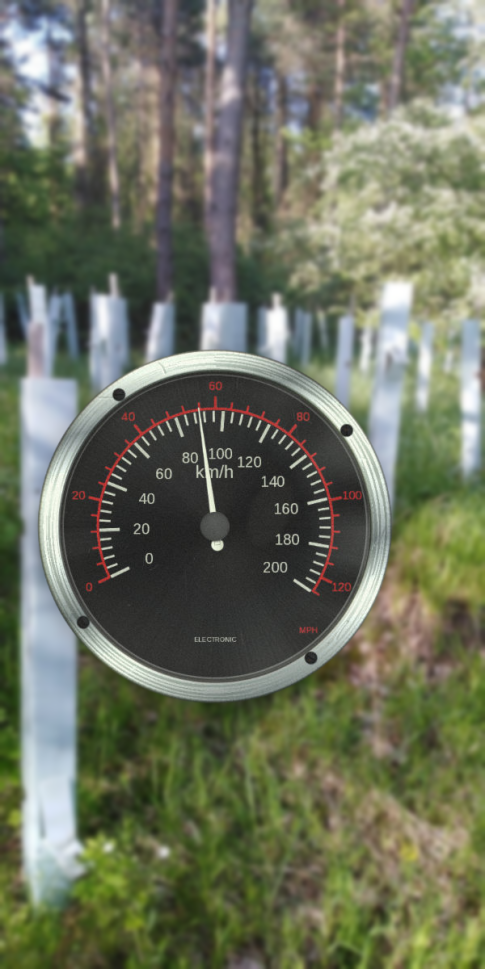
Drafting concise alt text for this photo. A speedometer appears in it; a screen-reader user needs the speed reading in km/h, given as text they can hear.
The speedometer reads 90 km/h
